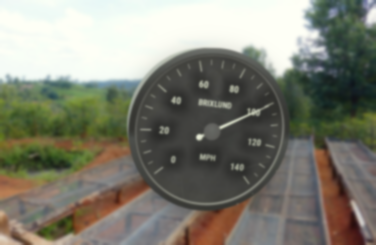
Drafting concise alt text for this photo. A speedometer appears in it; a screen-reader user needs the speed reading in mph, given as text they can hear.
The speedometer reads 100 mph
